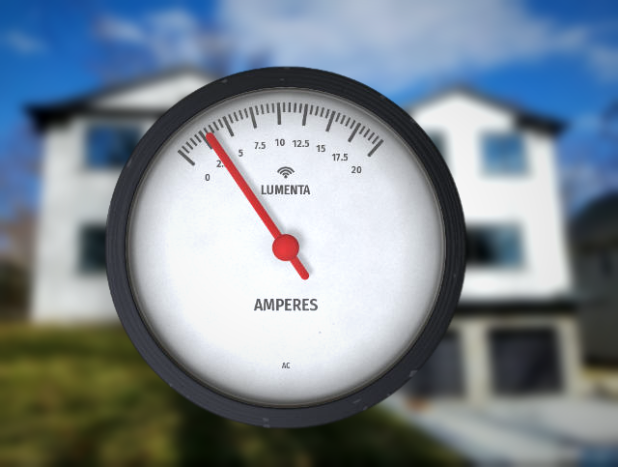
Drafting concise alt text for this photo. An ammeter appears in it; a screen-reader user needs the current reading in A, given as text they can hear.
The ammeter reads 3 A
